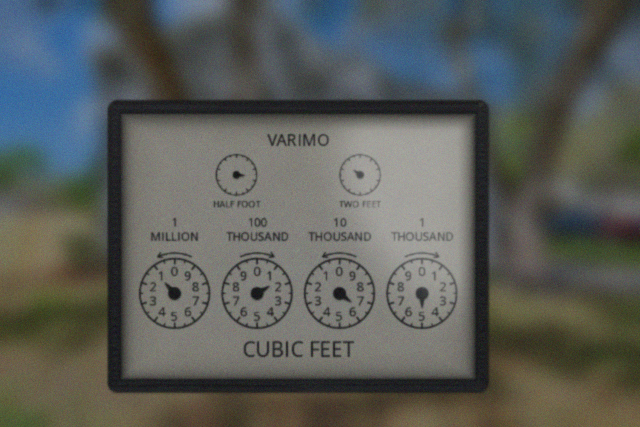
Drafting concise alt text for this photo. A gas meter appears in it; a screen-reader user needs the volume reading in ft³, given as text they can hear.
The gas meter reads 116500 ft³
